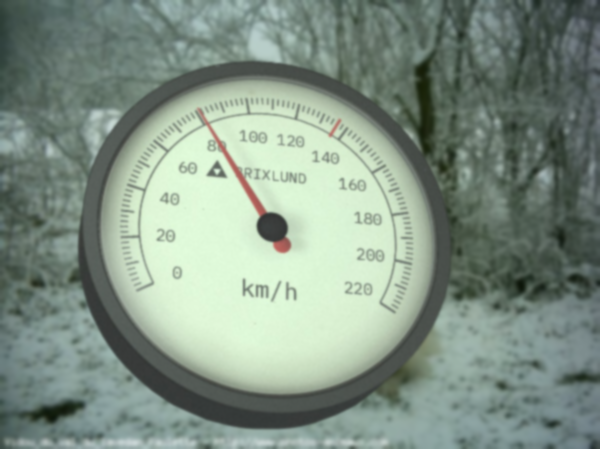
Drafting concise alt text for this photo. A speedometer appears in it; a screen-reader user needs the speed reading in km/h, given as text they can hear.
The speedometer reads 80 km/h
